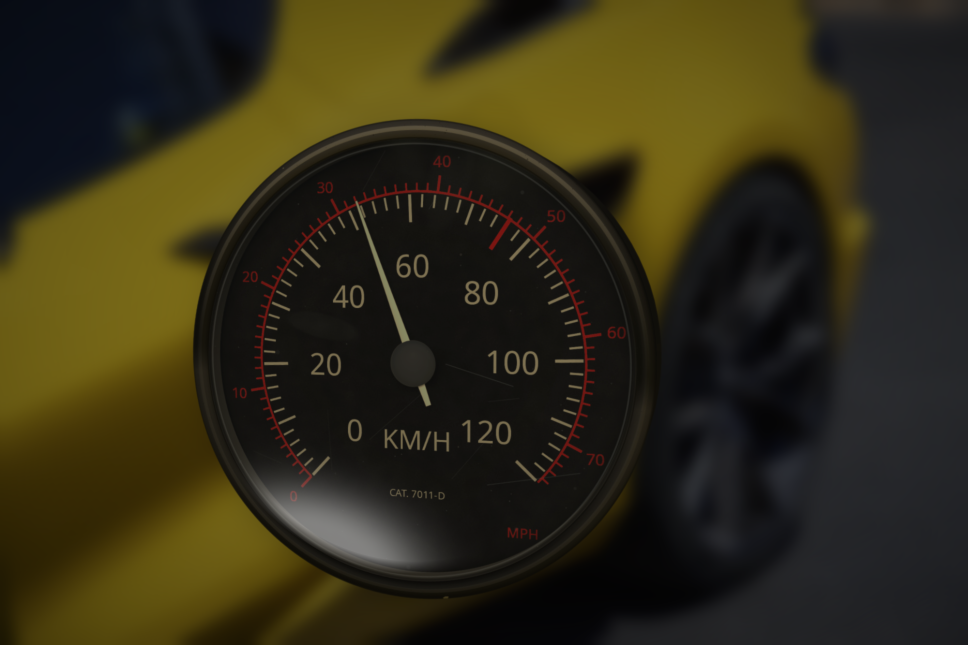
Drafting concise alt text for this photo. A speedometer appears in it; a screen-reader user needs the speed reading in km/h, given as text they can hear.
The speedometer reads 52 km/h
